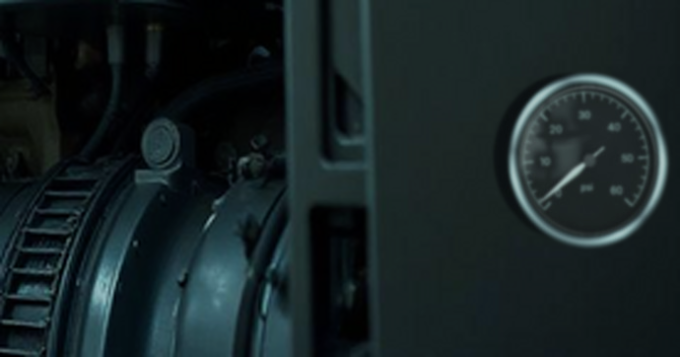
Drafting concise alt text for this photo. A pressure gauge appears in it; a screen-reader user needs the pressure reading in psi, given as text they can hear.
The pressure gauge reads 2 psi
